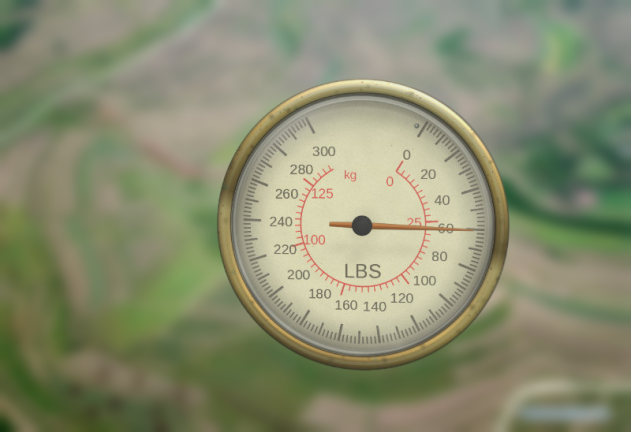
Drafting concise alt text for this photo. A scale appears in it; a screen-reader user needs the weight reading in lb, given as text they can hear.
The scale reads 60 lb
